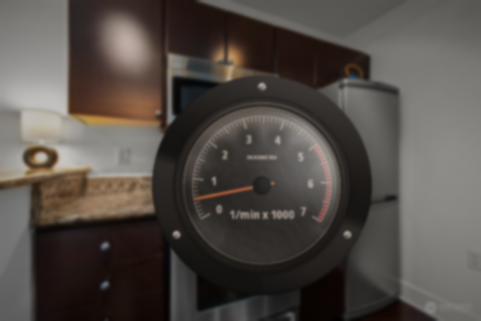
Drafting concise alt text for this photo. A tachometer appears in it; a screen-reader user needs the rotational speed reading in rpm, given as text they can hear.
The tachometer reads 500 rpm
